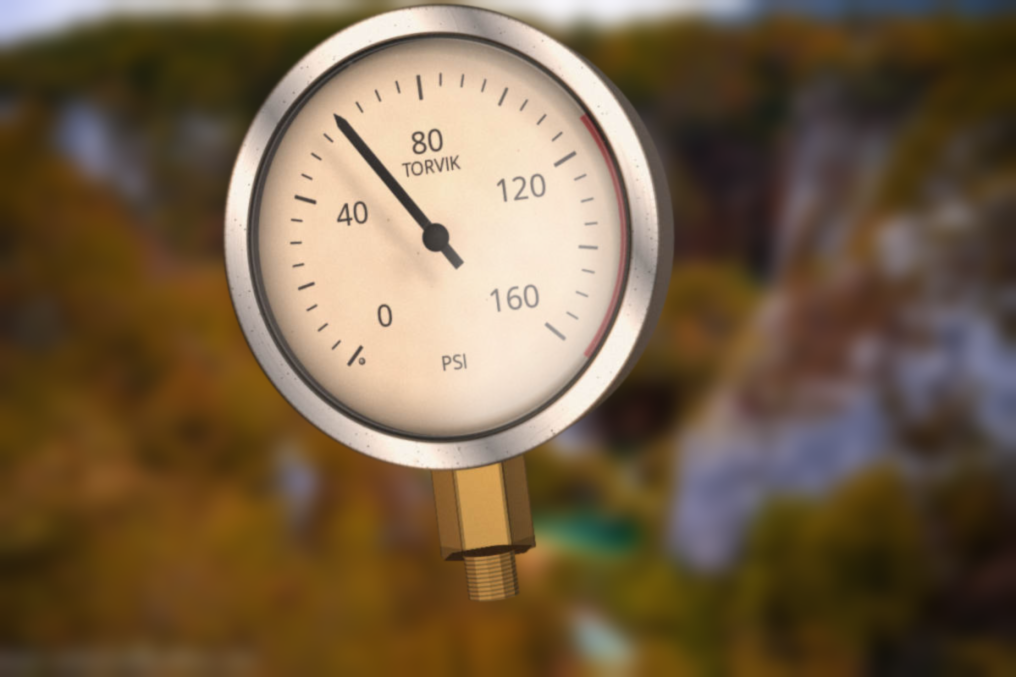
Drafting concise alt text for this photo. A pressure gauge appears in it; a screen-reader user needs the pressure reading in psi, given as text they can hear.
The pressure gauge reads 60 psi
